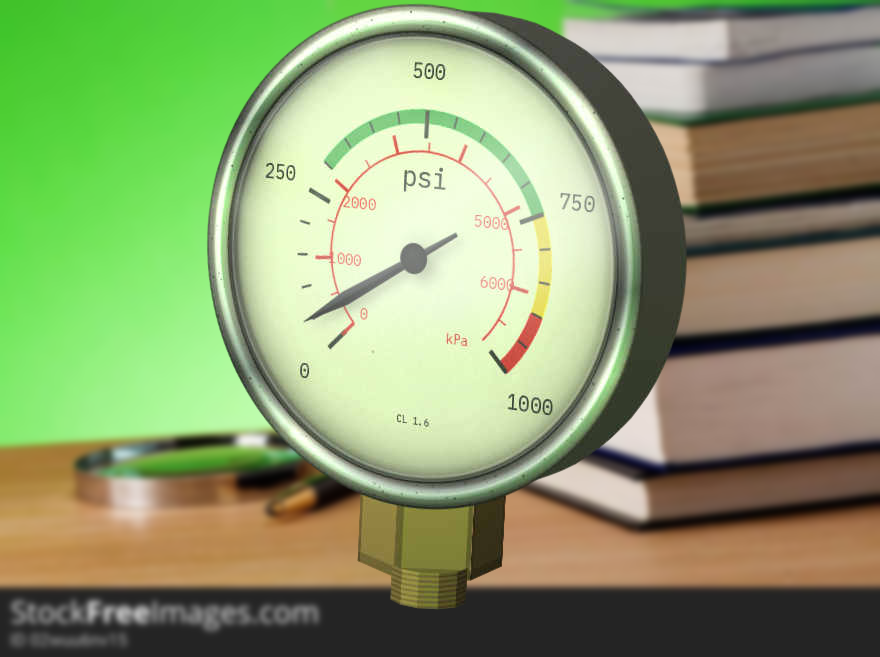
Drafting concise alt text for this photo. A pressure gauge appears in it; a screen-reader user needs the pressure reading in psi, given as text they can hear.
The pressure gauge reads 50 psi
